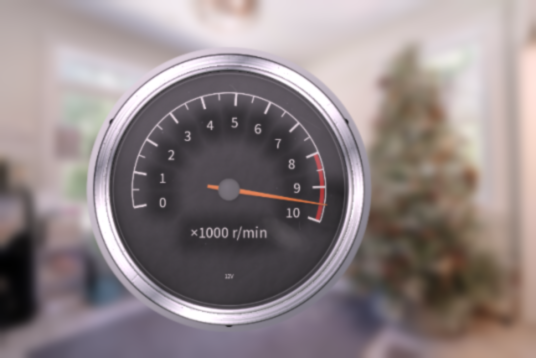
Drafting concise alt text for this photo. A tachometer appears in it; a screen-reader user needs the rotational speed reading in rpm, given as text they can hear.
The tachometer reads 9500 rpm
